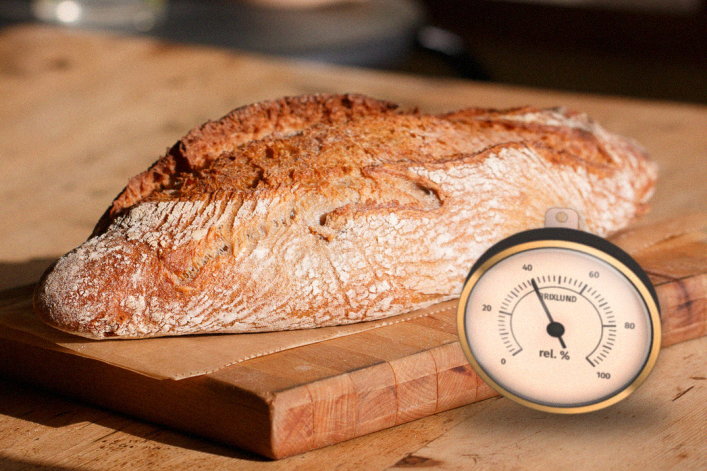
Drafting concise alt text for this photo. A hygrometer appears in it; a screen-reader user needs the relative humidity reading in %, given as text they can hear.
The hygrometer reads 40 %
